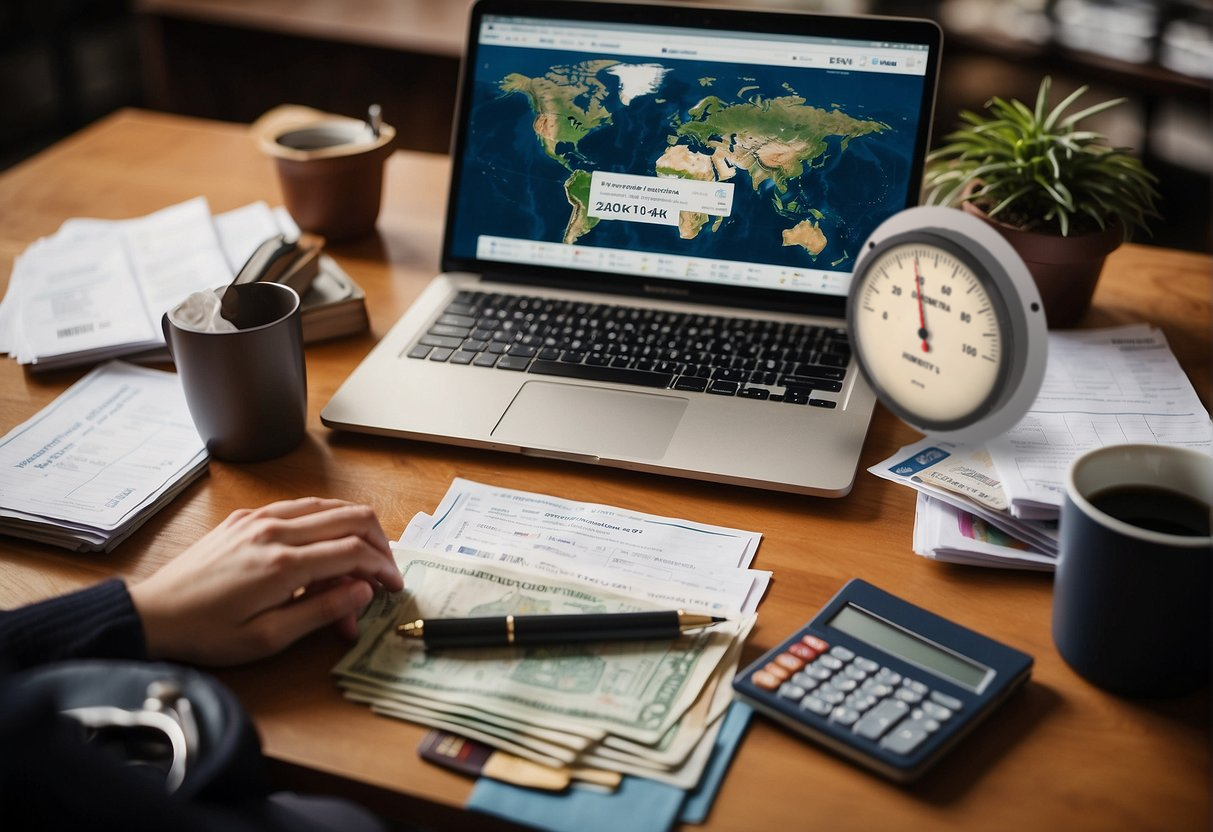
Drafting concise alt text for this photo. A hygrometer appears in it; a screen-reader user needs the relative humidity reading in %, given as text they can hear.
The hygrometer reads 40 %
